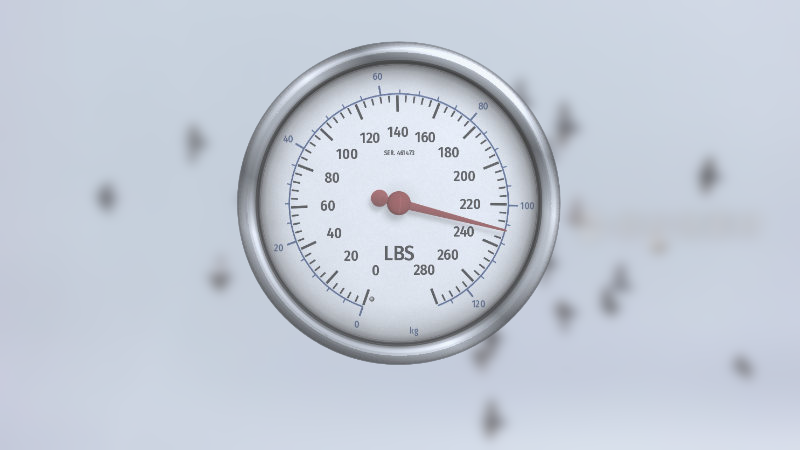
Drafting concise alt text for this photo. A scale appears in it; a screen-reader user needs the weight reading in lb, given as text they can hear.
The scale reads 232 lb
